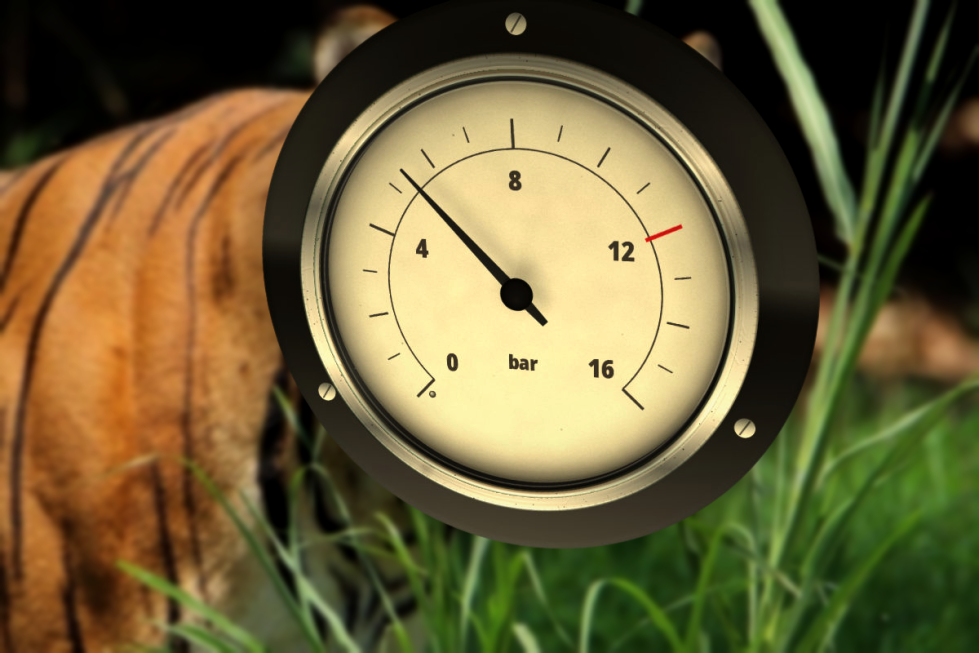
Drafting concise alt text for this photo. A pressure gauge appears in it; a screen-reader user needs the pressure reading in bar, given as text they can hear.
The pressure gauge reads 5.5 bar
